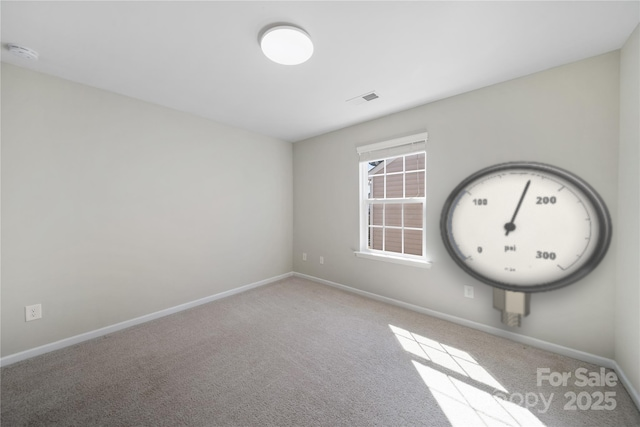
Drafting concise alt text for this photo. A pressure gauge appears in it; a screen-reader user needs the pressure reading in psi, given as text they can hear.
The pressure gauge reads 170 psi
